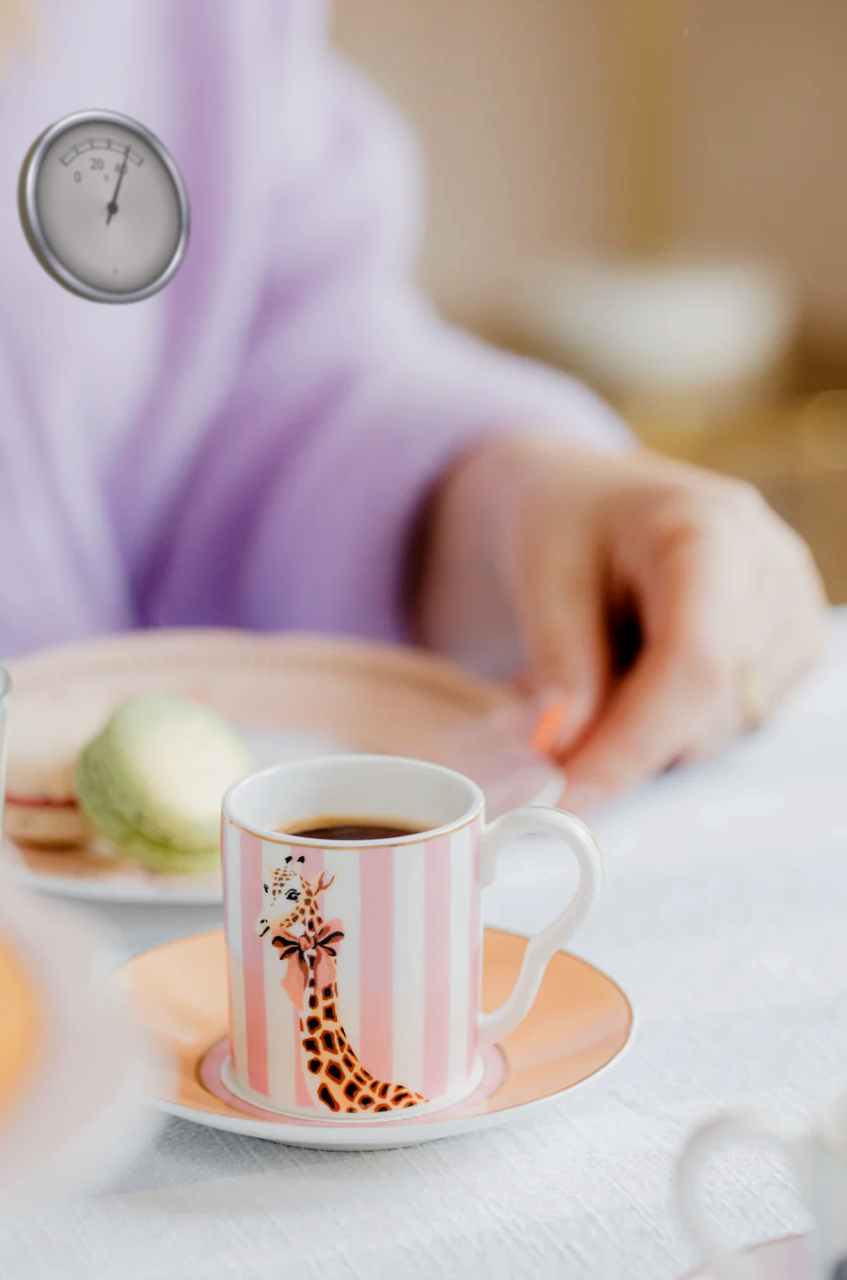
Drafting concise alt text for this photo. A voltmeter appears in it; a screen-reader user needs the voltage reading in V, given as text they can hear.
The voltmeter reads 40 V
